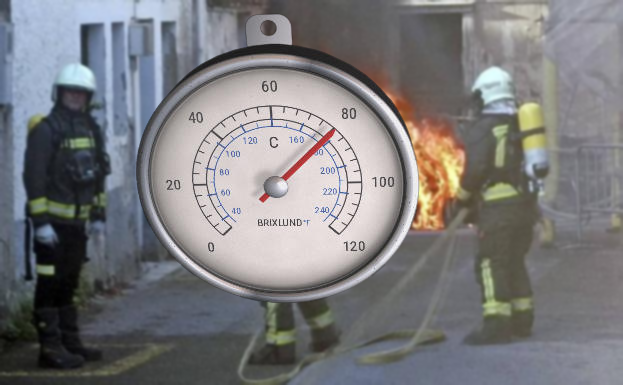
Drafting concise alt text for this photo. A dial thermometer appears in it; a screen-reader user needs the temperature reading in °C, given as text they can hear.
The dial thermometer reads 80 °C
